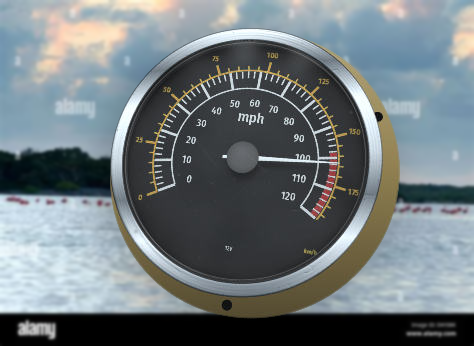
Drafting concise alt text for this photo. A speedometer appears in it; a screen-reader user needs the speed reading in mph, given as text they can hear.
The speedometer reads 102 mph
